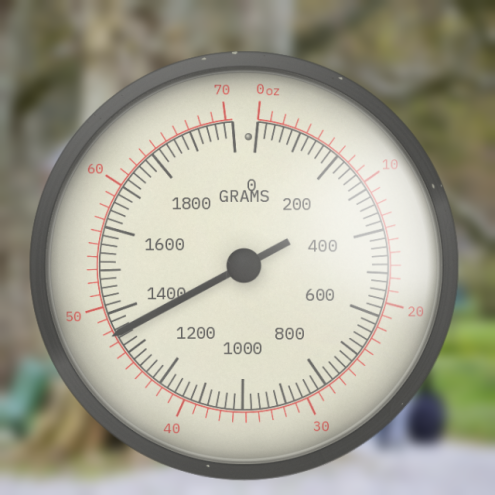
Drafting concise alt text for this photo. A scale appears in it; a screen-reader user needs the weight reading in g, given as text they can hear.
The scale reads 1350 g
